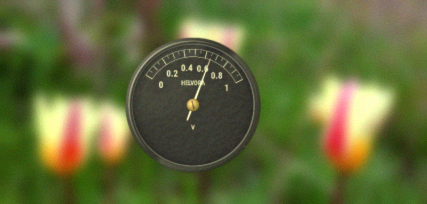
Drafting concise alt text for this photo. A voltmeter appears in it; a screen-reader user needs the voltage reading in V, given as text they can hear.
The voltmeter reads 0.65 V
